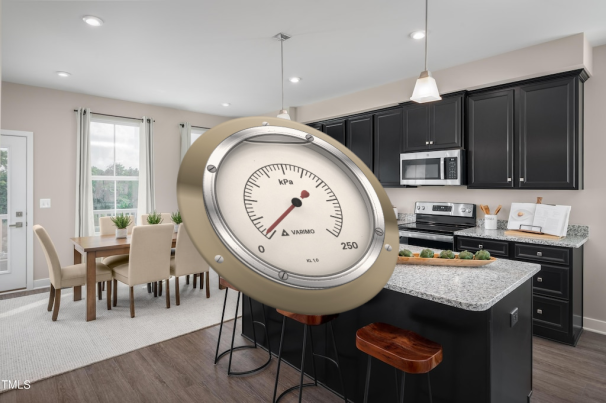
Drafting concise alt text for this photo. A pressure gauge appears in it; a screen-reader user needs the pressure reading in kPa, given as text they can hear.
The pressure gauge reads 5 kPa
